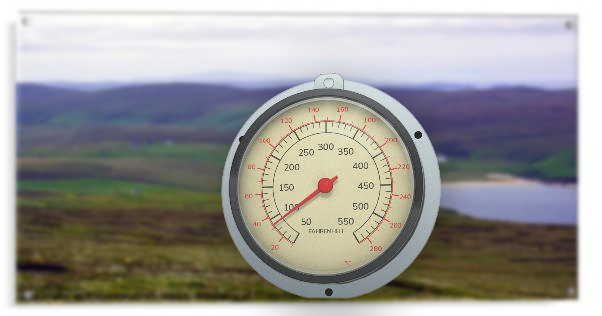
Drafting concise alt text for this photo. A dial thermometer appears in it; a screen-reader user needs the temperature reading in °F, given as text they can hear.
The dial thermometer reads 90 °F
